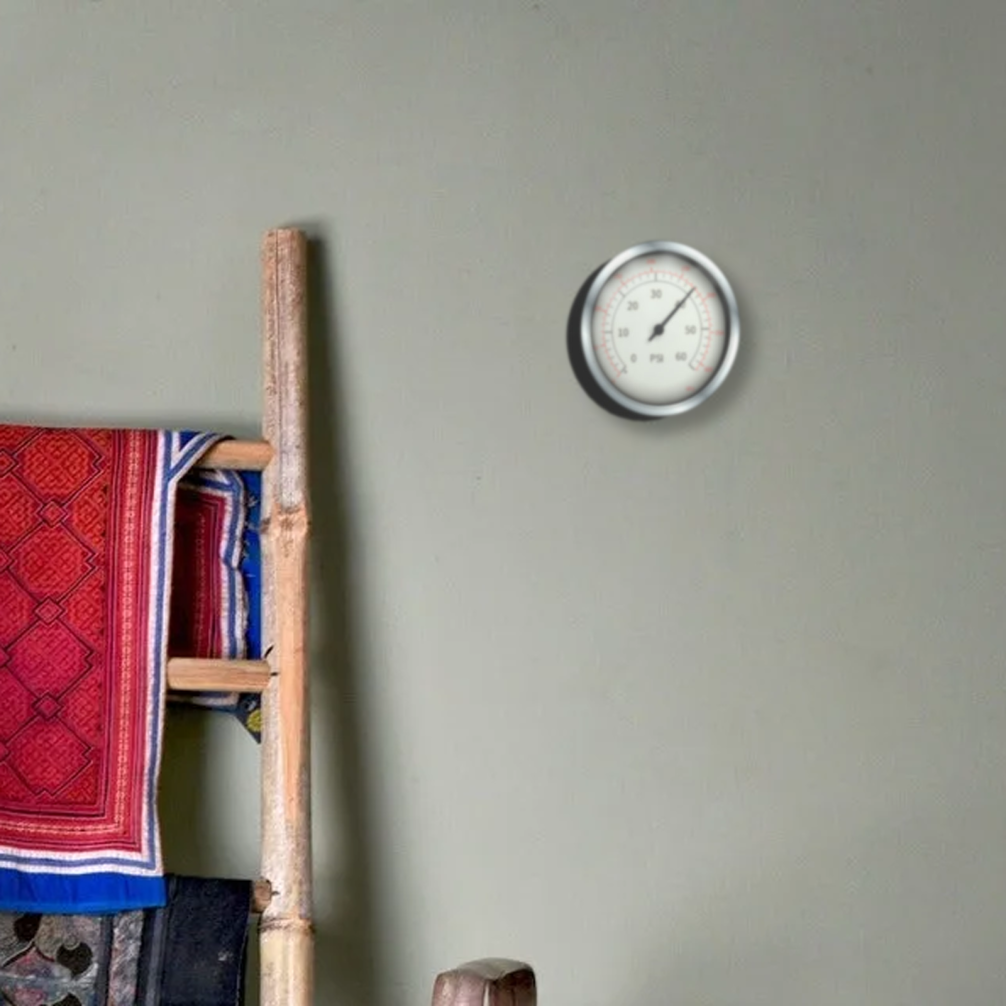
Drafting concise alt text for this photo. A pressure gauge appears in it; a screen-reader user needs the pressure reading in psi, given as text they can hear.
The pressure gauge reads 40 psi
